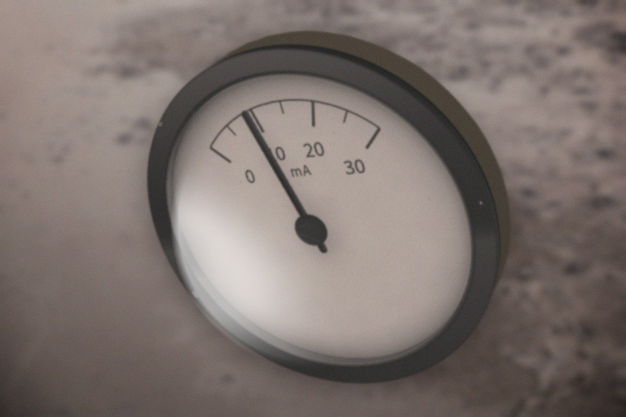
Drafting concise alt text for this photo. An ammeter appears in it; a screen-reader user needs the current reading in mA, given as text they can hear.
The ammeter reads 10 mA
